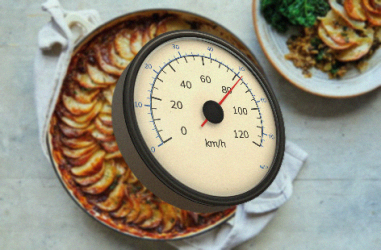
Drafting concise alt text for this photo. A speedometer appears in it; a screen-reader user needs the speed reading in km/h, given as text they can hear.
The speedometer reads 82.5 km/h
